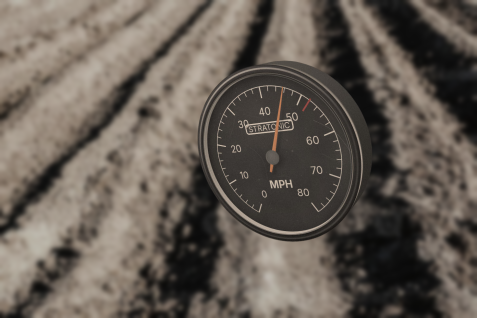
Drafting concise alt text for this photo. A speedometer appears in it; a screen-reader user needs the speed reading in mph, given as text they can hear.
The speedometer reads 46 mph
